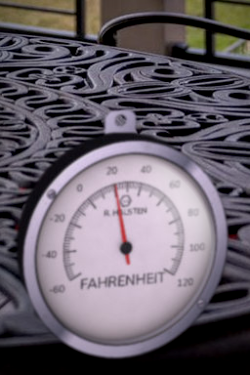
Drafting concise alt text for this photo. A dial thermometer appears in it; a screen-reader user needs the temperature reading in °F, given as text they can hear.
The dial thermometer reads 20 °F
